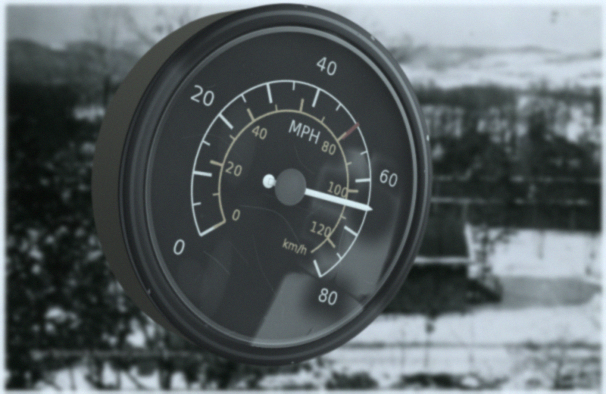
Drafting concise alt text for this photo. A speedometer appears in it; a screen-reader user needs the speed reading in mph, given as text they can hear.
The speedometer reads 65 mph
